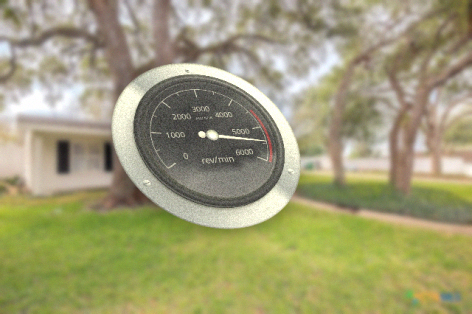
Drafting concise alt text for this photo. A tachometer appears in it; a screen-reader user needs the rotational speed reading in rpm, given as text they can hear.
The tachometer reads 5500 rpm
